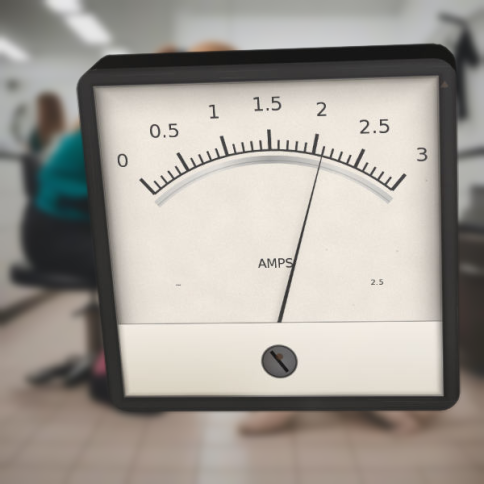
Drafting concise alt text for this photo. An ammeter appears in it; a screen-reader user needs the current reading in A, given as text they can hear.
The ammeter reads 2.1 A
